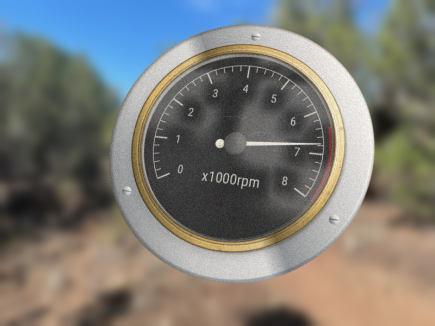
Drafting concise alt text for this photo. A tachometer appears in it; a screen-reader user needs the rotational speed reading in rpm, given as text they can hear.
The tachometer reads 6800 rpm
